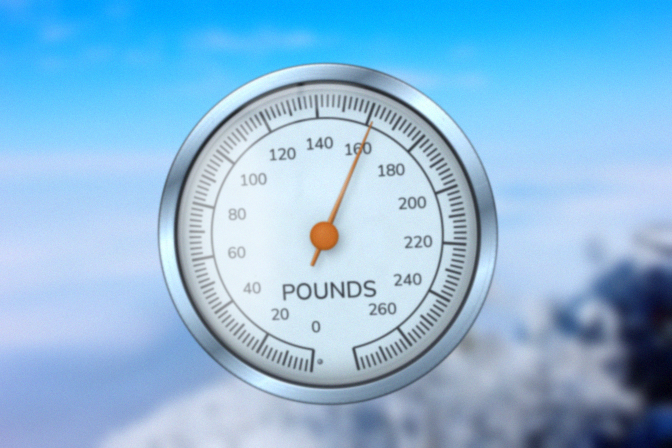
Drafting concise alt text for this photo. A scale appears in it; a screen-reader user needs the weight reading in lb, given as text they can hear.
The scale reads 162 lb
